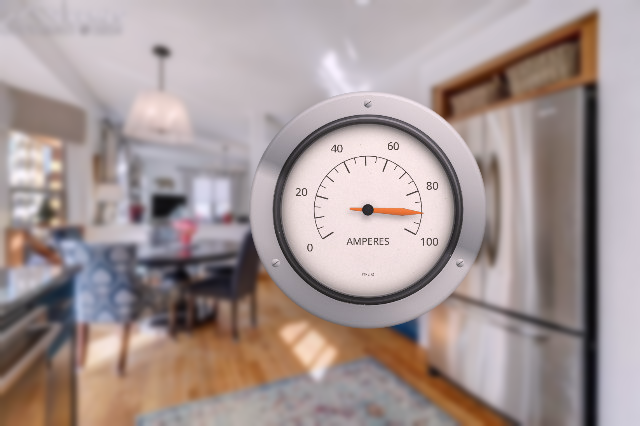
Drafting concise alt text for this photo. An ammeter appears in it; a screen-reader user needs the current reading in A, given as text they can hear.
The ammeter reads 90 A
